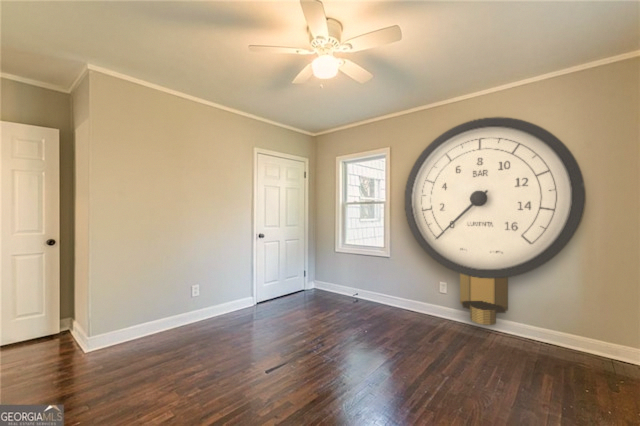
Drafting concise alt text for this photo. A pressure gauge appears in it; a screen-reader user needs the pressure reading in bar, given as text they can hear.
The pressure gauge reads 0 bar
